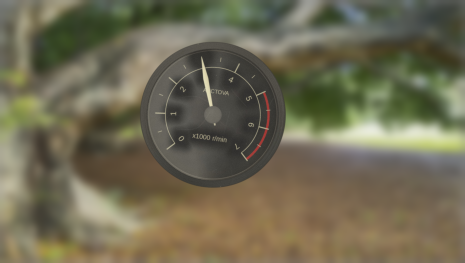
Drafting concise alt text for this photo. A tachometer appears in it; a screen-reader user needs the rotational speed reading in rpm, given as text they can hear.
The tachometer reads 3000 rpm
